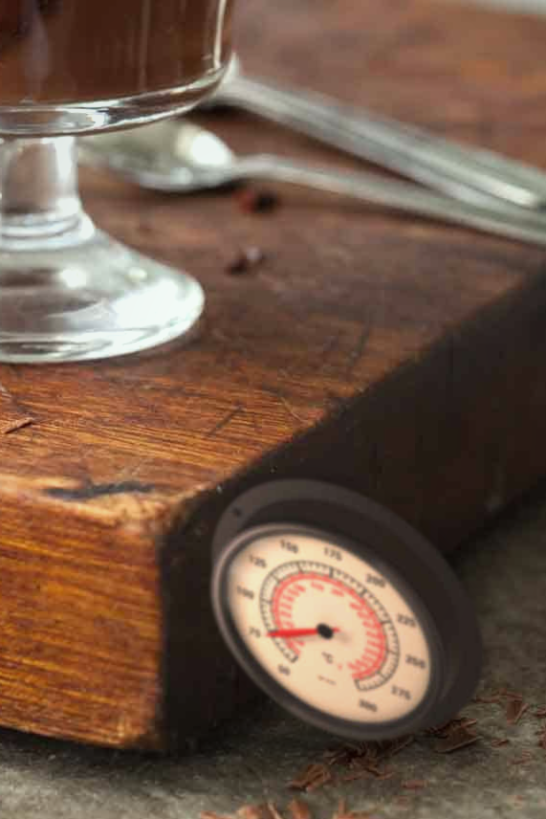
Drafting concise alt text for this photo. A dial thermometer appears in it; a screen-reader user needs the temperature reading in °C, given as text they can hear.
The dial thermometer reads 75 °C
